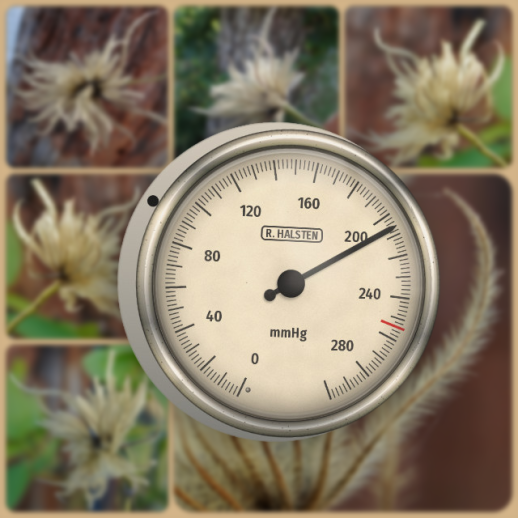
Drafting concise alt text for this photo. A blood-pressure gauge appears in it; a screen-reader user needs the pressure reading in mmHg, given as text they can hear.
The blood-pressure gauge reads 206 mmHg
